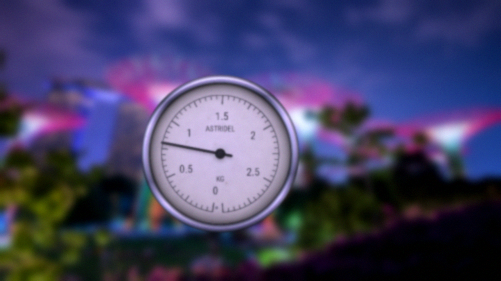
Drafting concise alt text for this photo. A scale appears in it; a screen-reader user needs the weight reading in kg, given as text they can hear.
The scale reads 0.8 kg
